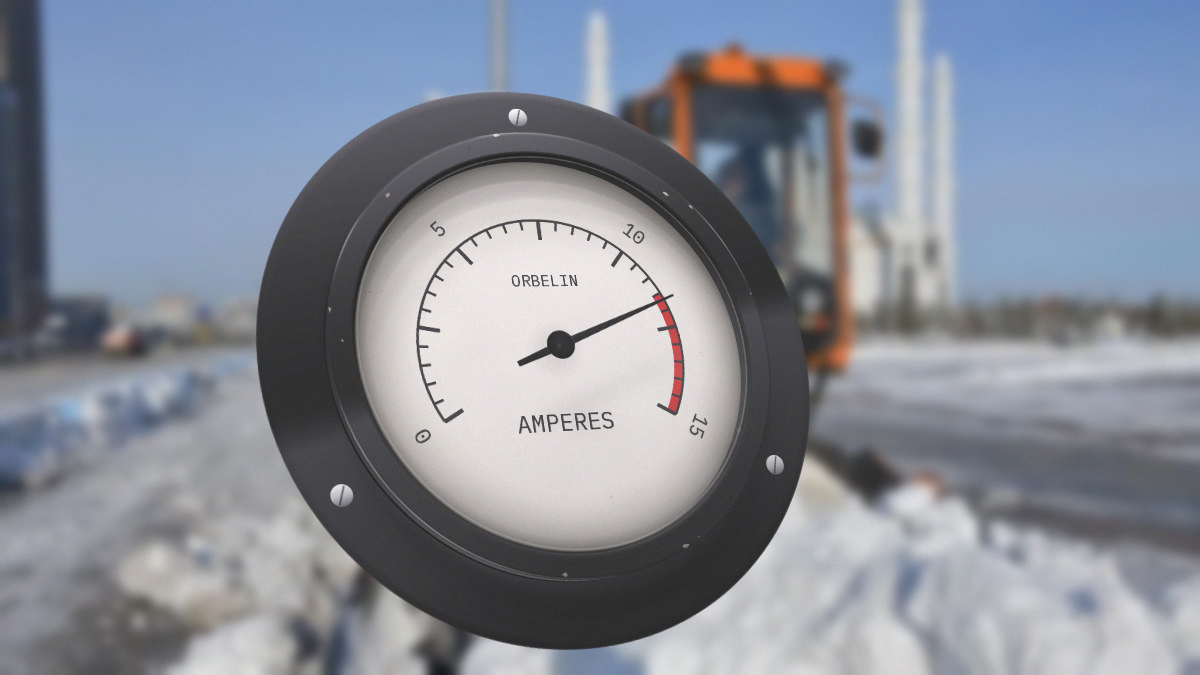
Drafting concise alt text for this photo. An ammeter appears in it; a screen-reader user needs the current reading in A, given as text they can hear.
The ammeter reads 11.75 A
